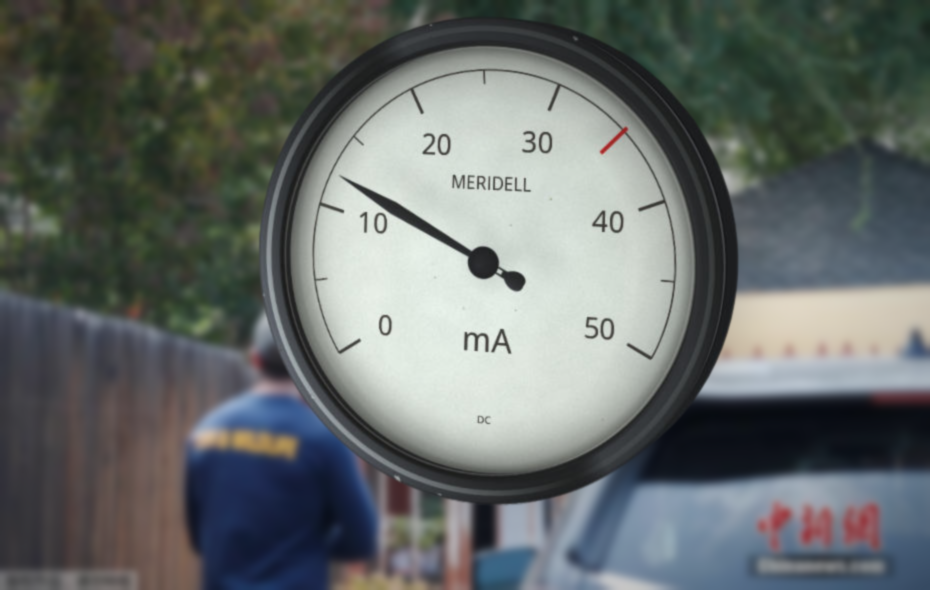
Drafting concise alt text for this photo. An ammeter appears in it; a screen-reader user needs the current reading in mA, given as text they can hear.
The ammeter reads 12.5 mA
